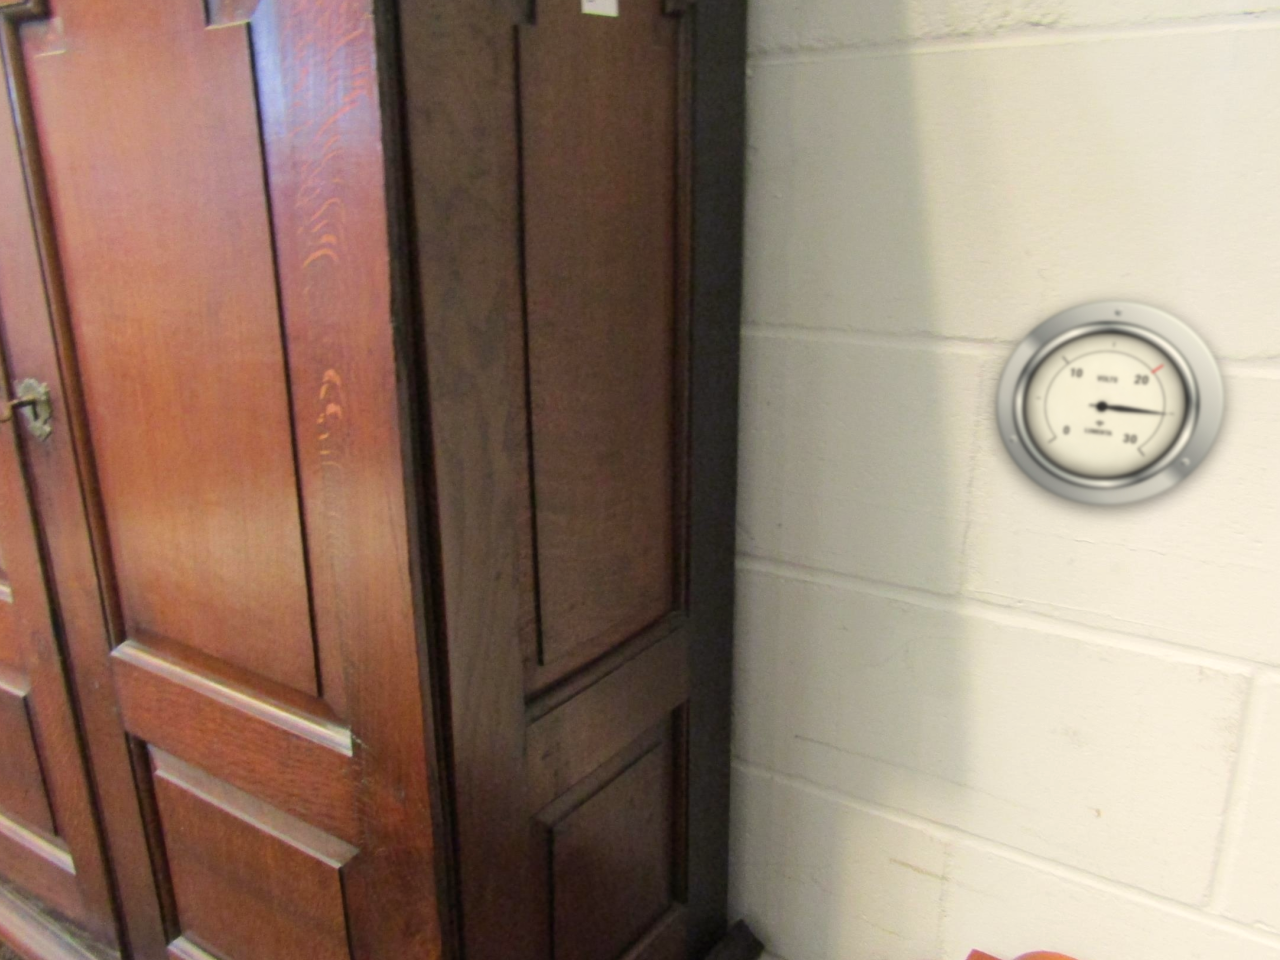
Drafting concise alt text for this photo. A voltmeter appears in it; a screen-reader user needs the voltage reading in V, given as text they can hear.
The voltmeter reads 25 V
